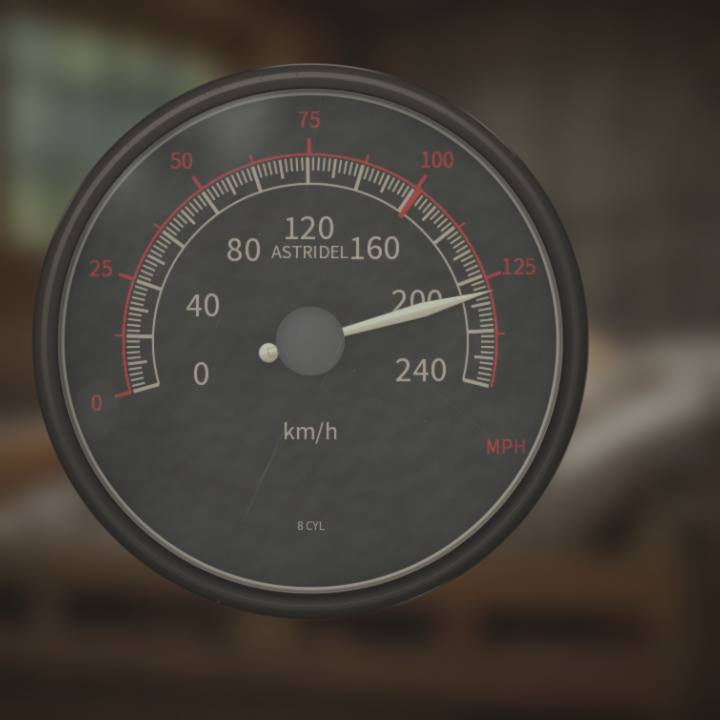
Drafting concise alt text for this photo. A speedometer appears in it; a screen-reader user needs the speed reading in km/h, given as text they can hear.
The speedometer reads 206 km/h
